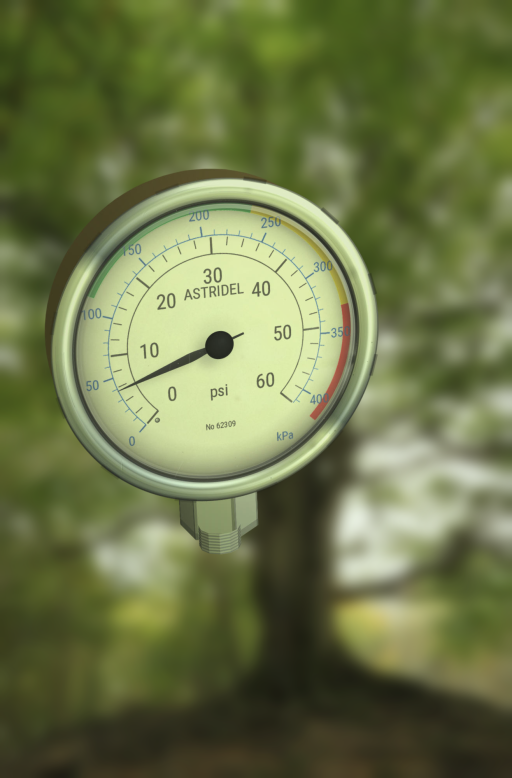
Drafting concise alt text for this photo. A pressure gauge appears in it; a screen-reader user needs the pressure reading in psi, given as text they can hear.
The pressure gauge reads 6 psi
